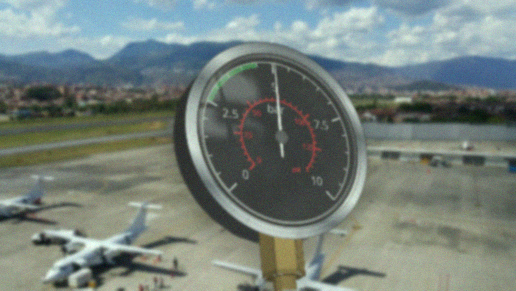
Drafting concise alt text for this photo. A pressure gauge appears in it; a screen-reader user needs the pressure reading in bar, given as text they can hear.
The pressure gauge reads 5 bar
